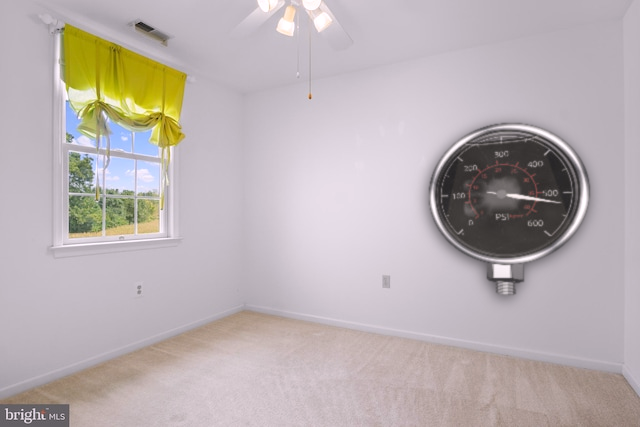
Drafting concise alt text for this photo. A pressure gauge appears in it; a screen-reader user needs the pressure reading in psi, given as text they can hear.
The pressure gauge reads 525 psi
